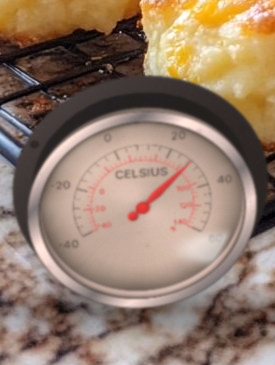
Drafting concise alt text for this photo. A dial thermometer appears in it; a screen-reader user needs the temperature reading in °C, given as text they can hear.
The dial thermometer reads 28 °C
